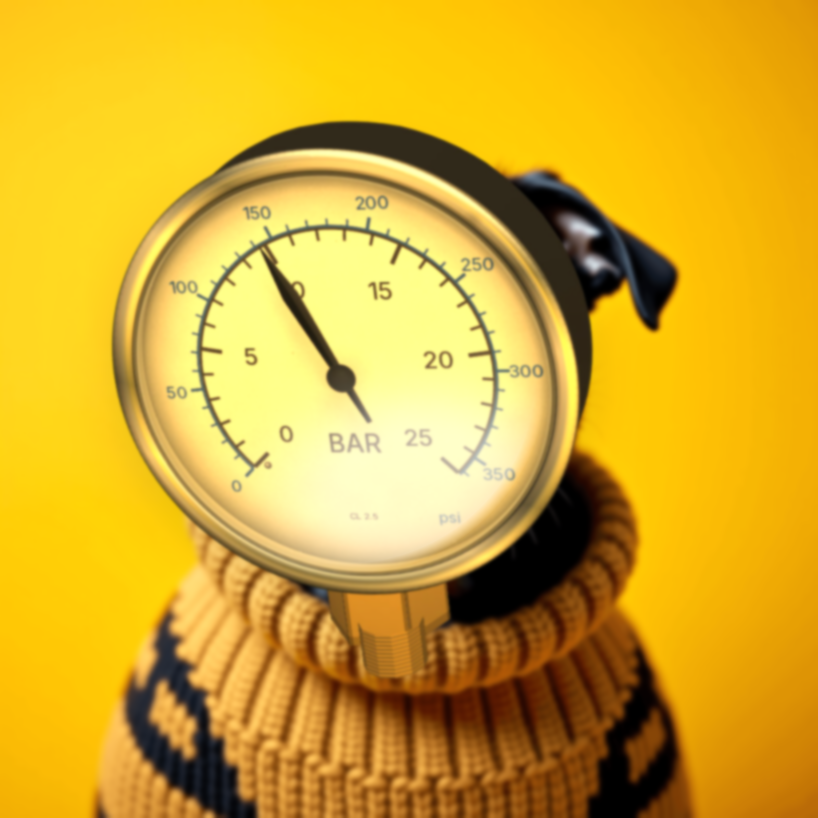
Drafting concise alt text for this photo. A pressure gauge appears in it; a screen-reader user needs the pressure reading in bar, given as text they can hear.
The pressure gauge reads 10 bar
